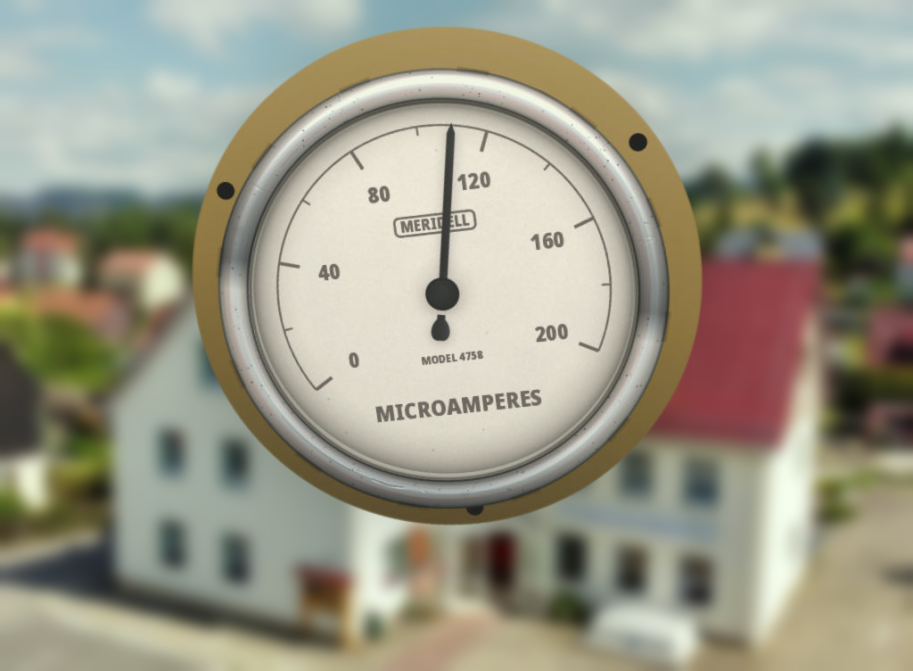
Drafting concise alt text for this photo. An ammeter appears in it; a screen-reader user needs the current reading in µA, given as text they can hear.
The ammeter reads 110 µA
